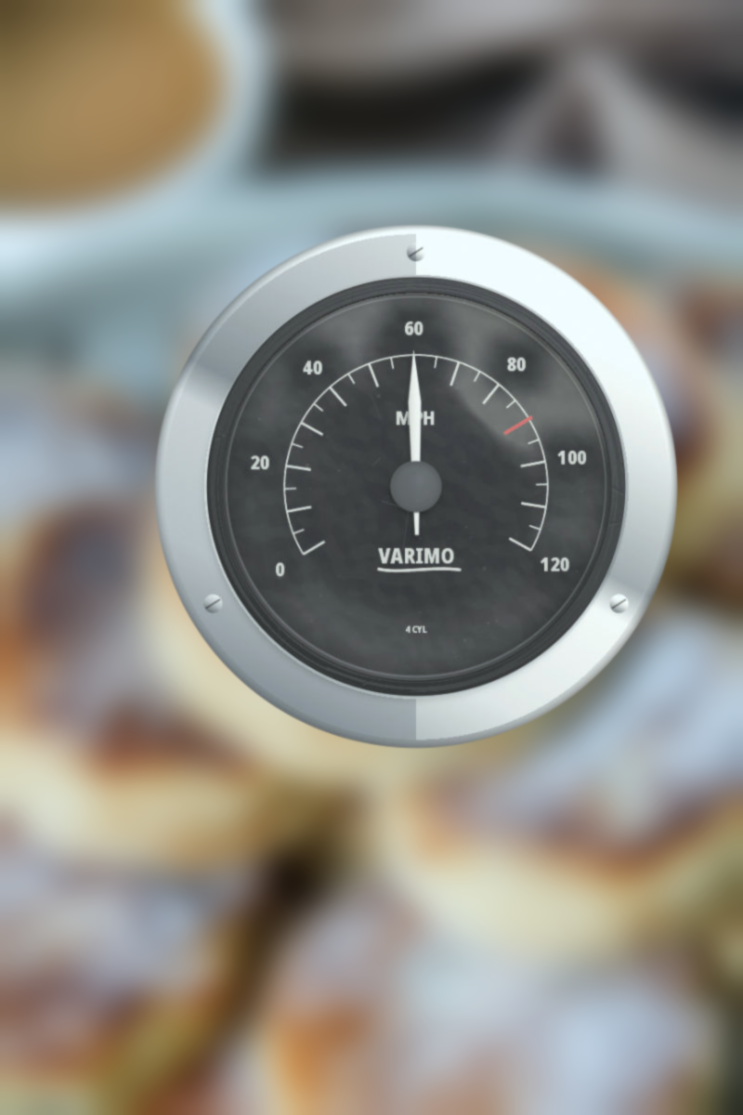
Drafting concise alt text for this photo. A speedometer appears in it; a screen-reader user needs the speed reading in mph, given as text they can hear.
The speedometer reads 60 mph
